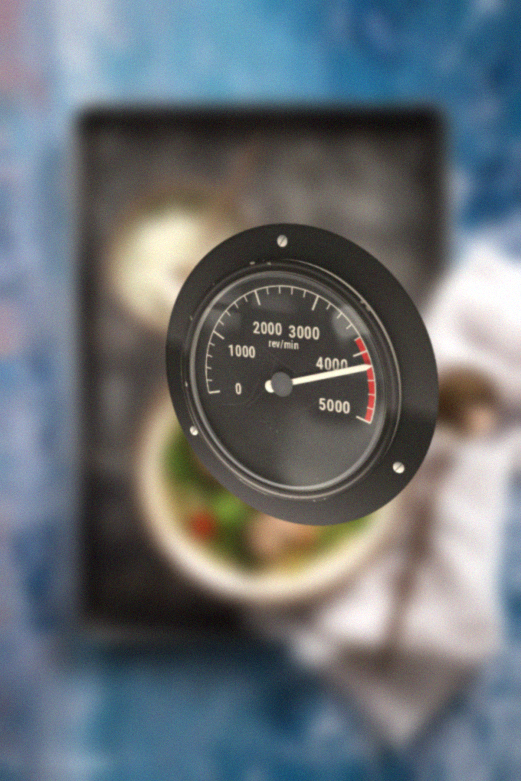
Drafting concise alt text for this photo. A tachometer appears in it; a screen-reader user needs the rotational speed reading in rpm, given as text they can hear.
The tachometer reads 4200 rpm
